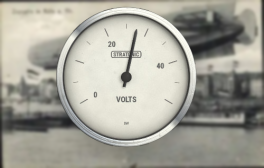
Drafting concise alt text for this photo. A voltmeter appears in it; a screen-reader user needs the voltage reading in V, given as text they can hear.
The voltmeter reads 27.5 V
